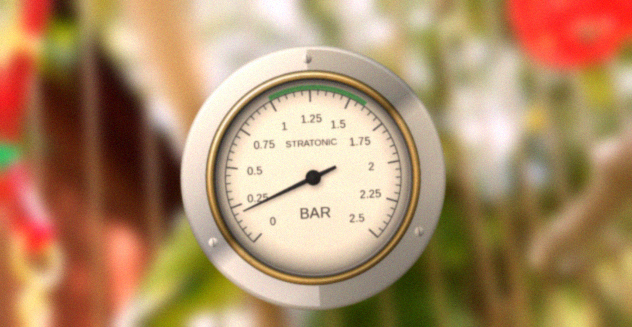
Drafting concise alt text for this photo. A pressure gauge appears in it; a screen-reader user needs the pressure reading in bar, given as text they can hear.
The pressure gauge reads 0.2 bar
